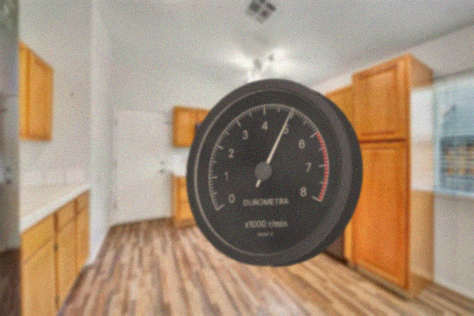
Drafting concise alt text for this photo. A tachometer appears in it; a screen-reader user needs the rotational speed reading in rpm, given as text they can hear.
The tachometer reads 5000 rpm
